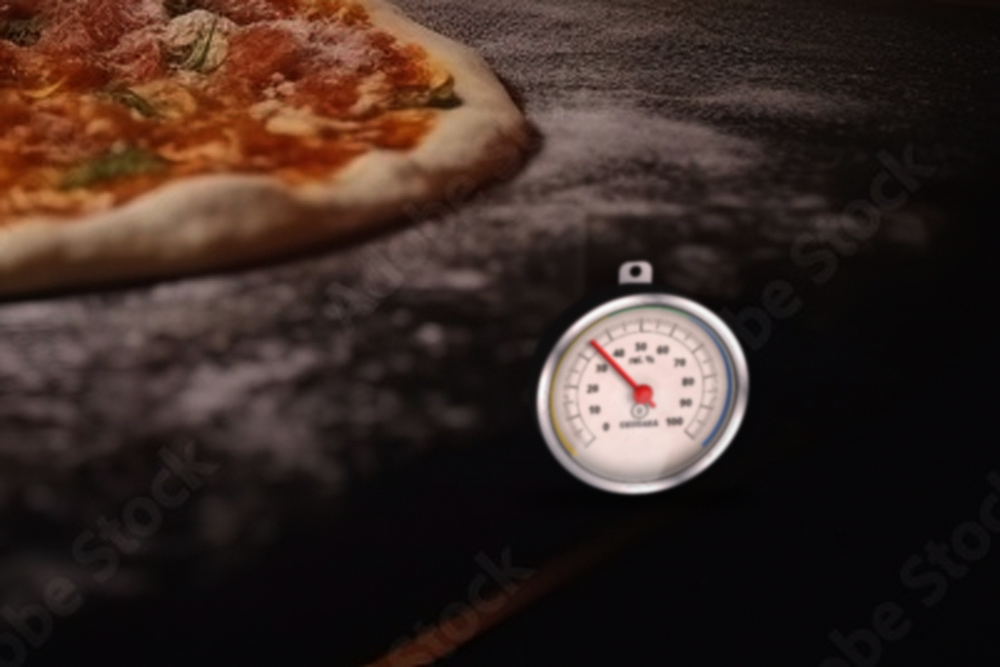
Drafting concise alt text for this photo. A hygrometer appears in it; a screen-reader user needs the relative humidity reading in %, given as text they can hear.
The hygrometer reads 35 %
